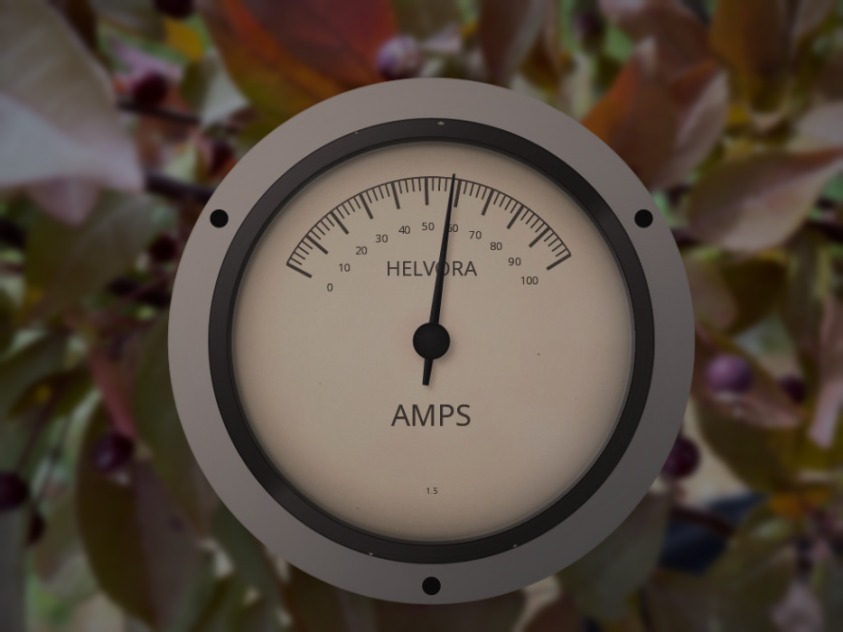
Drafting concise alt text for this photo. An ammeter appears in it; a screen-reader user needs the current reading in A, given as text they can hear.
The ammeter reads 58 A
